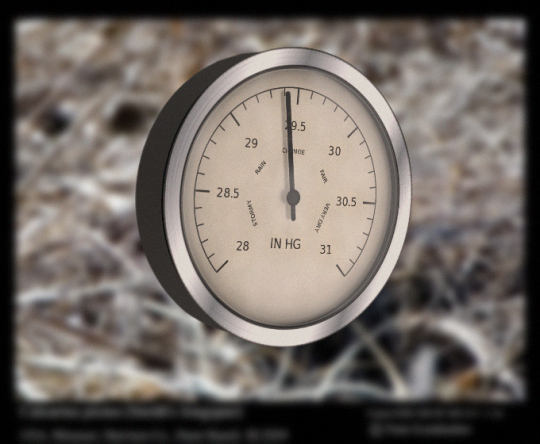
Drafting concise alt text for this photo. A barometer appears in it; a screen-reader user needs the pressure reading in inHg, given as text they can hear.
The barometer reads 29.4 inHg
